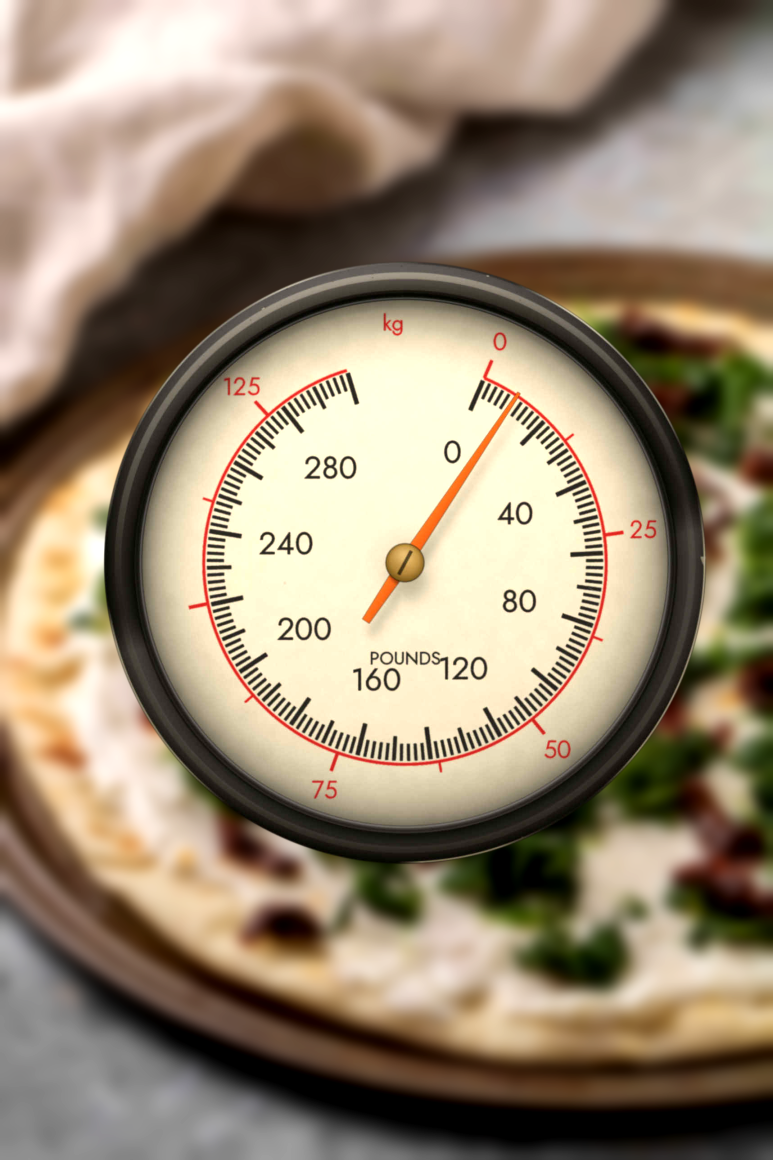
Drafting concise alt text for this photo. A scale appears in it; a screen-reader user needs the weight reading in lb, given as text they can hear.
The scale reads 10 lb
